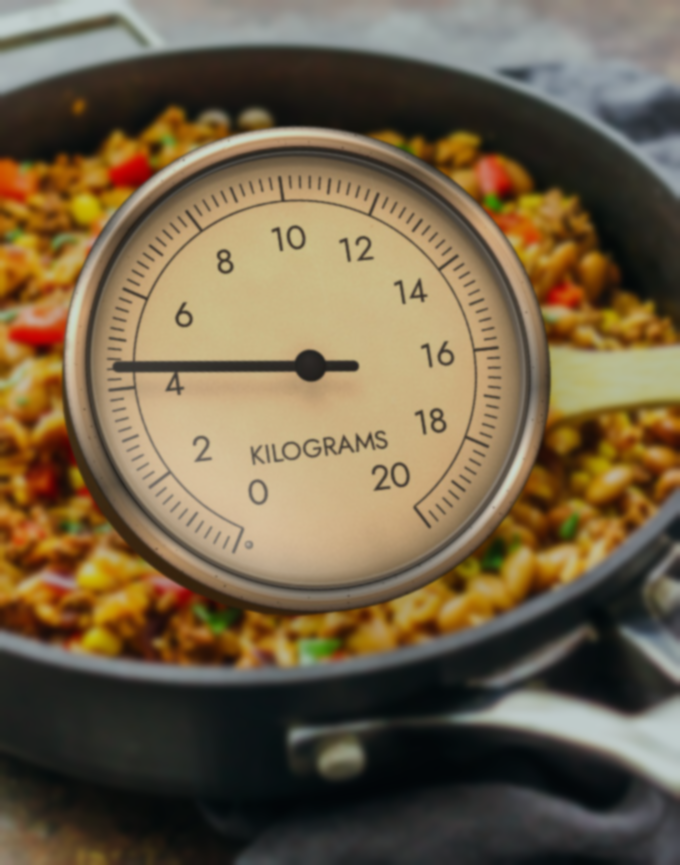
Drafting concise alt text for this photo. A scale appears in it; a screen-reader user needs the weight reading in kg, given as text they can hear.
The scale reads 4.4 kg
